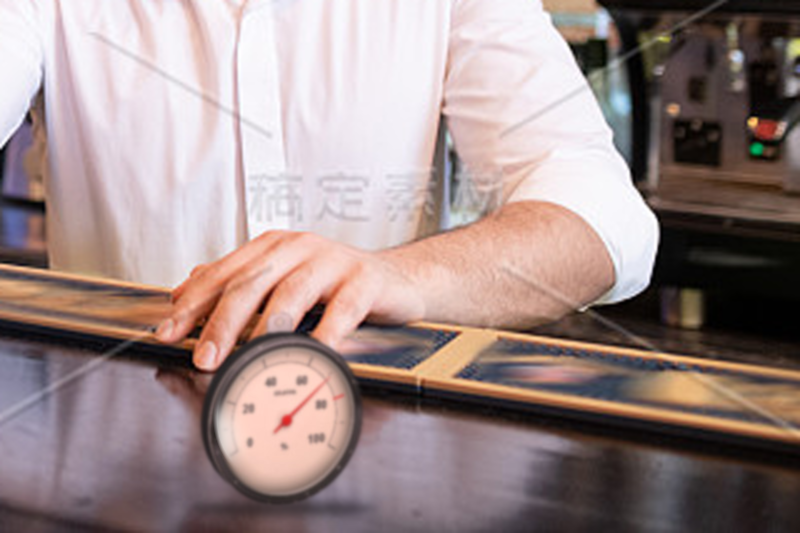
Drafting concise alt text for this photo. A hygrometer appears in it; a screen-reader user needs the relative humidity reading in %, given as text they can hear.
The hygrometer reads 70 %
